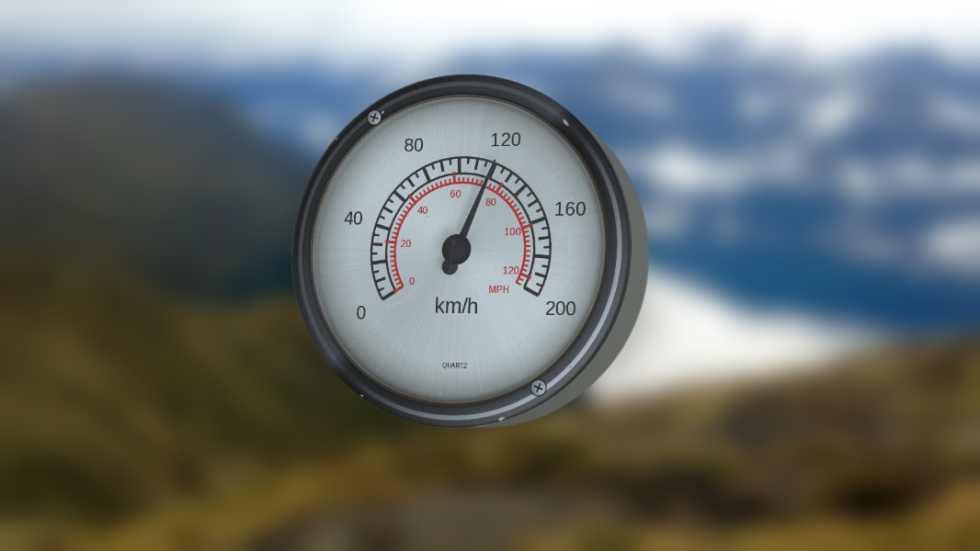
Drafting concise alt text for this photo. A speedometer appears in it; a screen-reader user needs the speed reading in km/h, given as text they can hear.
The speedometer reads 120 km/h
